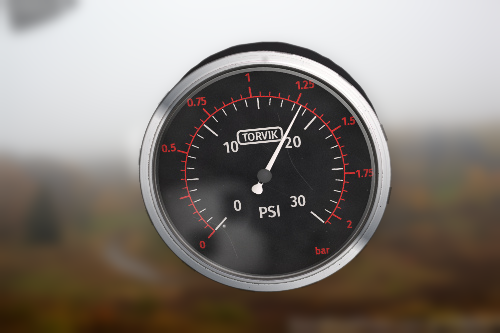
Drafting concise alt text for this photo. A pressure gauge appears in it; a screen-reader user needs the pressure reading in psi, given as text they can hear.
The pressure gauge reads 18.5 psi
